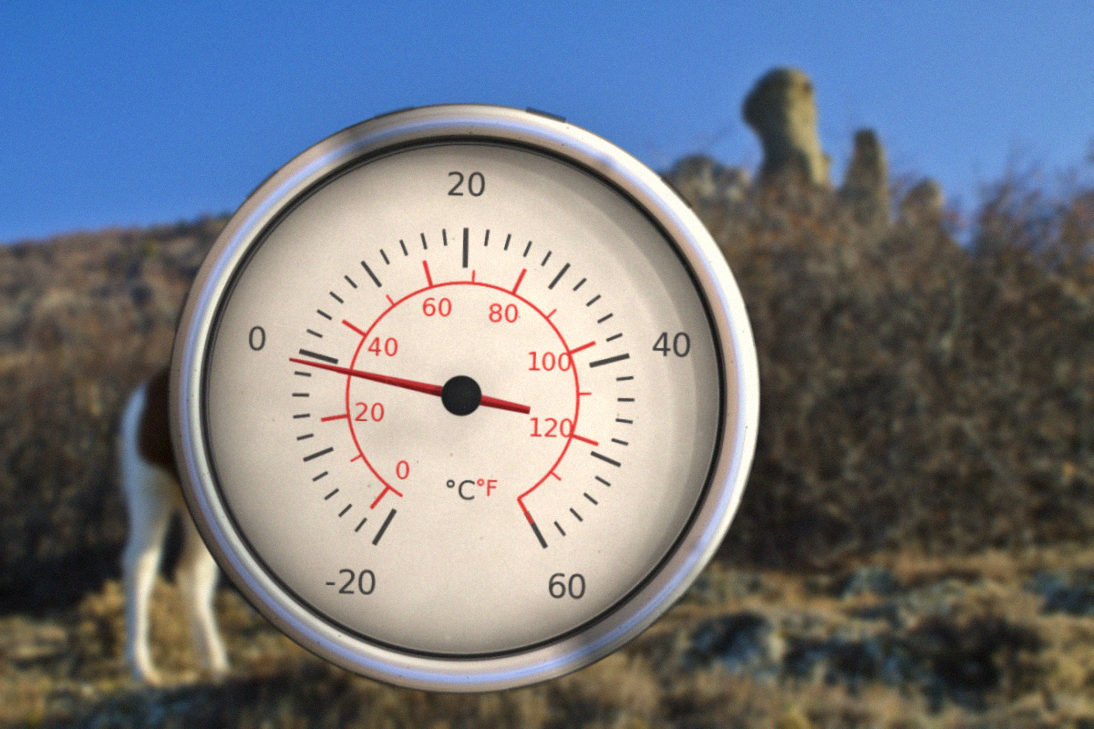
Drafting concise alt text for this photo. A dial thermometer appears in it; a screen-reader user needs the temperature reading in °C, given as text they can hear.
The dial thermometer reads -1 °C
